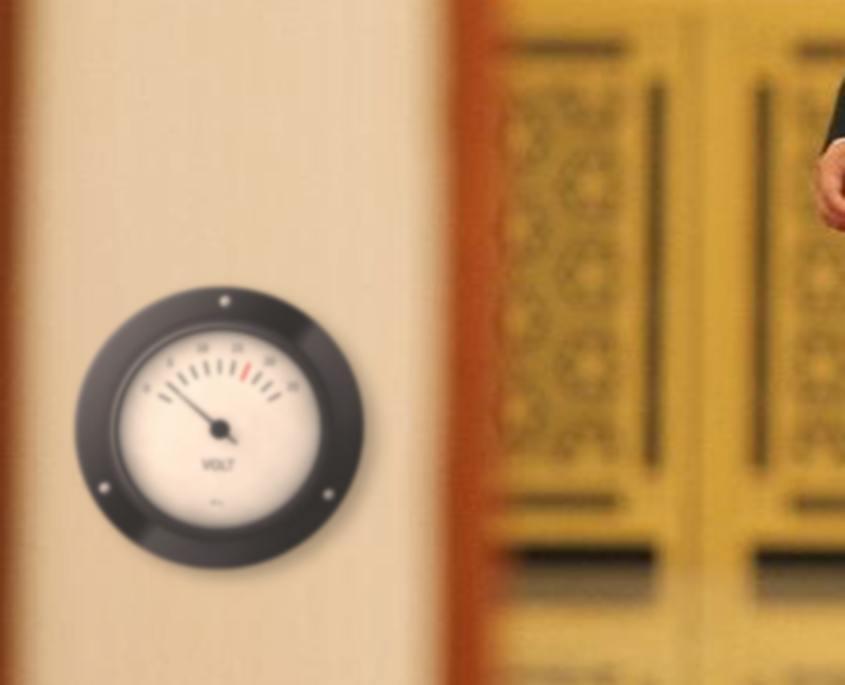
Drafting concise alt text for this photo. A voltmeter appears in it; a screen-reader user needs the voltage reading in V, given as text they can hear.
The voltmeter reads 2.5 V
